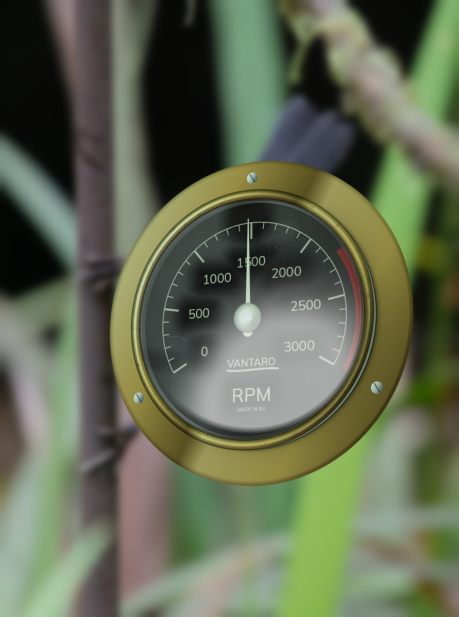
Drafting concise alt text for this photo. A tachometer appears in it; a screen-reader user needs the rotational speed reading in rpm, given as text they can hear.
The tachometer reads 1500 rpm
